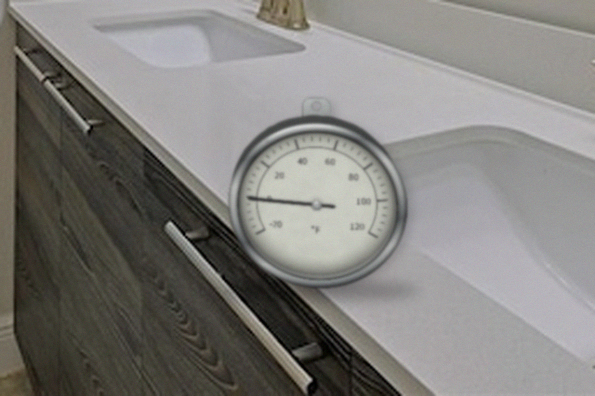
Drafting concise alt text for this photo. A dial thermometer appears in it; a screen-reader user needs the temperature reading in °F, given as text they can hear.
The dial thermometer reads 0 °F
